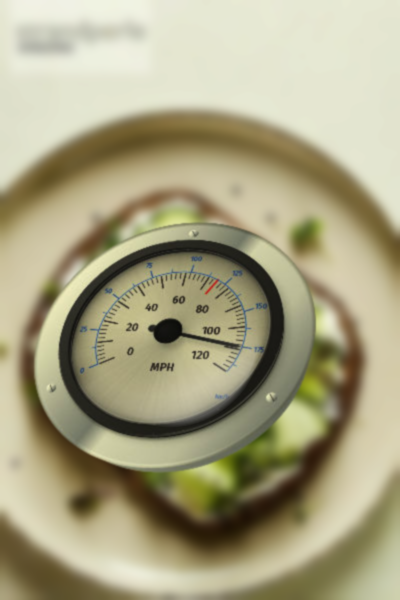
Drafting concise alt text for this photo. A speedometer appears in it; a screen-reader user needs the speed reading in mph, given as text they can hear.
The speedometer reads 110 mph
